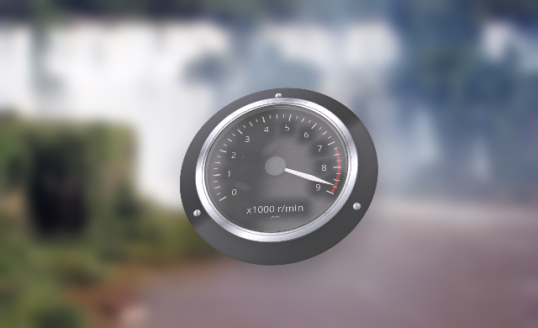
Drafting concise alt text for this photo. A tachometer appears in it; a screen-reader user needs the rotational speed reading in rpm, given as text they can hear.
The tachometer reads 8750 rpm
